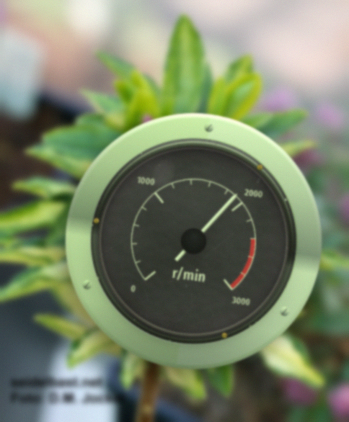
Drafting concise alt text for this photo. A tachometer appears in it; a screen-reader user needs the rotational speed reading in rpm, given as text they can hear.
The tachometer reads 1900 rpm
